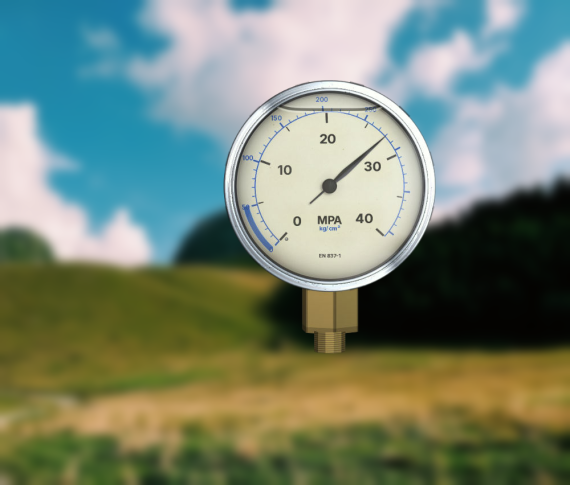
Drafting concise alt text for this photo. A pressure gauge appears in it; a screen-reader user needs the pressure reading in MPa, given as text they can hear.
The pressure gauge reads 27.5 MPa
